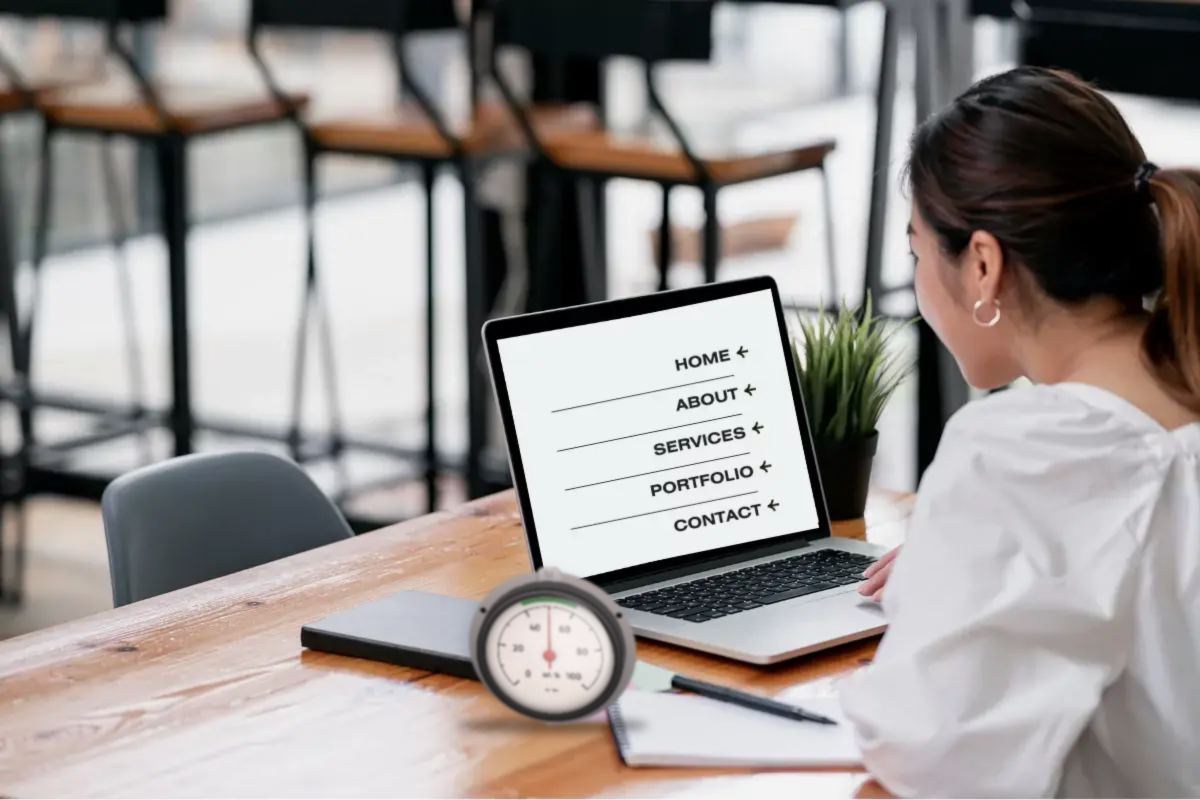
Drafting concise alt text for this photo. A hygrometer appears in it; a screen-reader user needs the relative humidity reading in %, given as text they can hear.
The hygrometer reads 50 %
